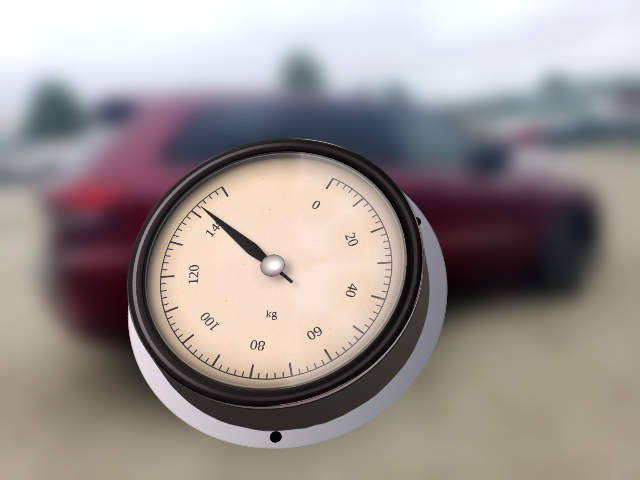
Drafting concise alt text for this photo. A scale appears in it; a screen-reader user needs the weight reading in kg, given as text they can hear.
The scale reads 142 kg
